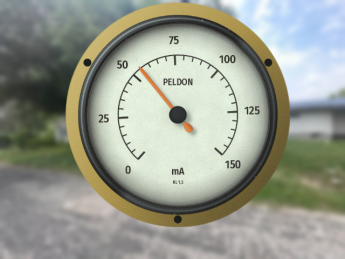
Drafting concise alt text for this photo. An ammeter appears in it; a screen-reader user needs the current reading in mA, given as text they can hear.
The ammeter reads 55 mA
